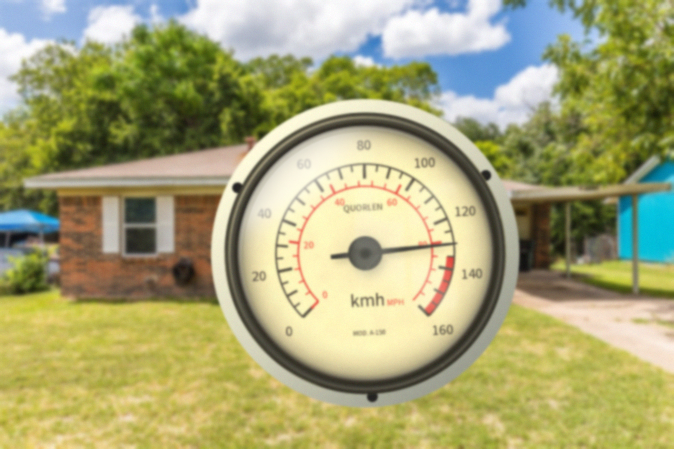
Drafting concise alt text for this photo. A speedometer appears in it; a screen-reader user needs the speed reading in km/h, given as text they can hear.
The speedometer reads 130 km/h
